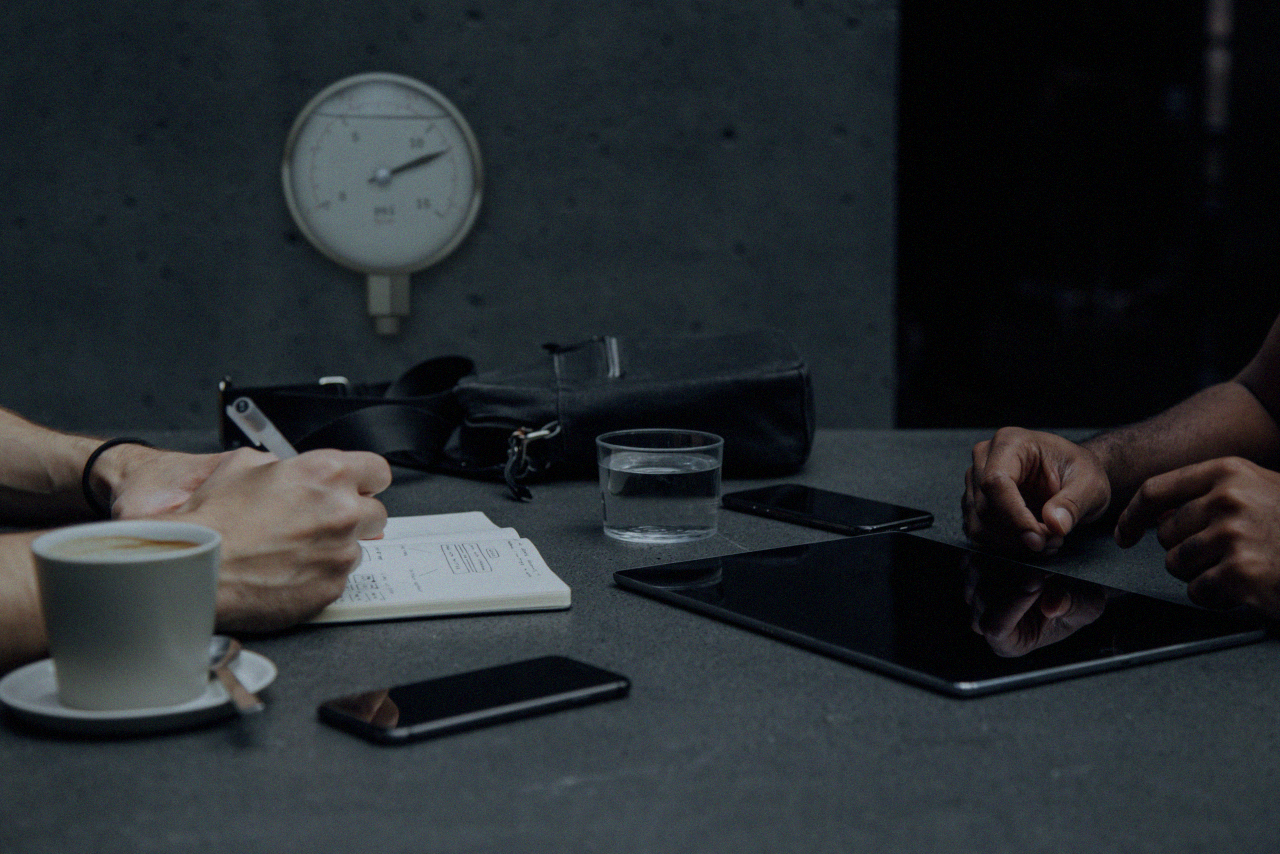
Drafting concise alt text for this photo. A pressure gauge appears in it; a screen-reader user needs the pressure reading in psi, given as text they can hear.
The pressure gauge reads 11.5 psi
